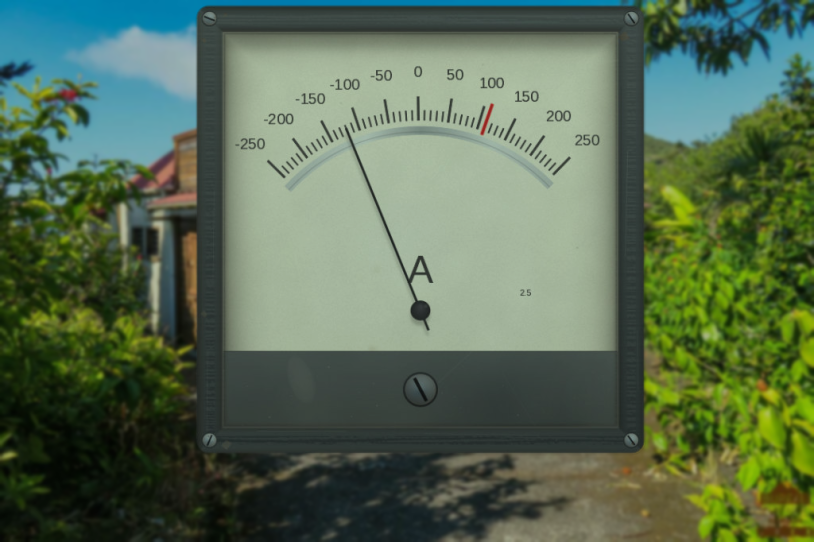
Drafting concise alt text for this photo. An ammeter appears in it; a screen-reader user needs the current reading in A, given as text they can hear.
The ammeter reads -120 A
